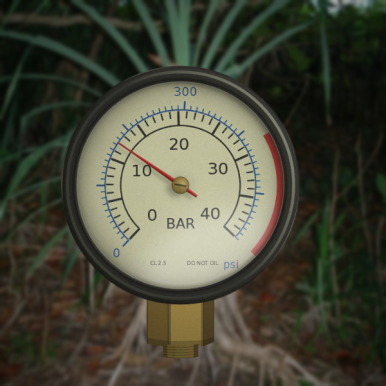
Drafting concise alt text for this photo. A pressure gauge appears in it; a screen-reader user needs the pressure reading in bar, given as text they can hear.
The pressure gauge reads 12 bar
